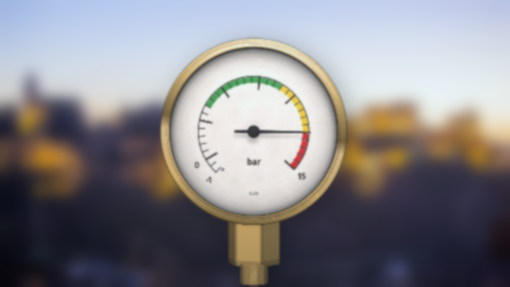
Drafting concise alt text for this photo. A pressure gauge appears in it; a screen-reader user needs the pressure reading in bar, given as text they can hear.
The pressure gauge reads 12.5 bar
